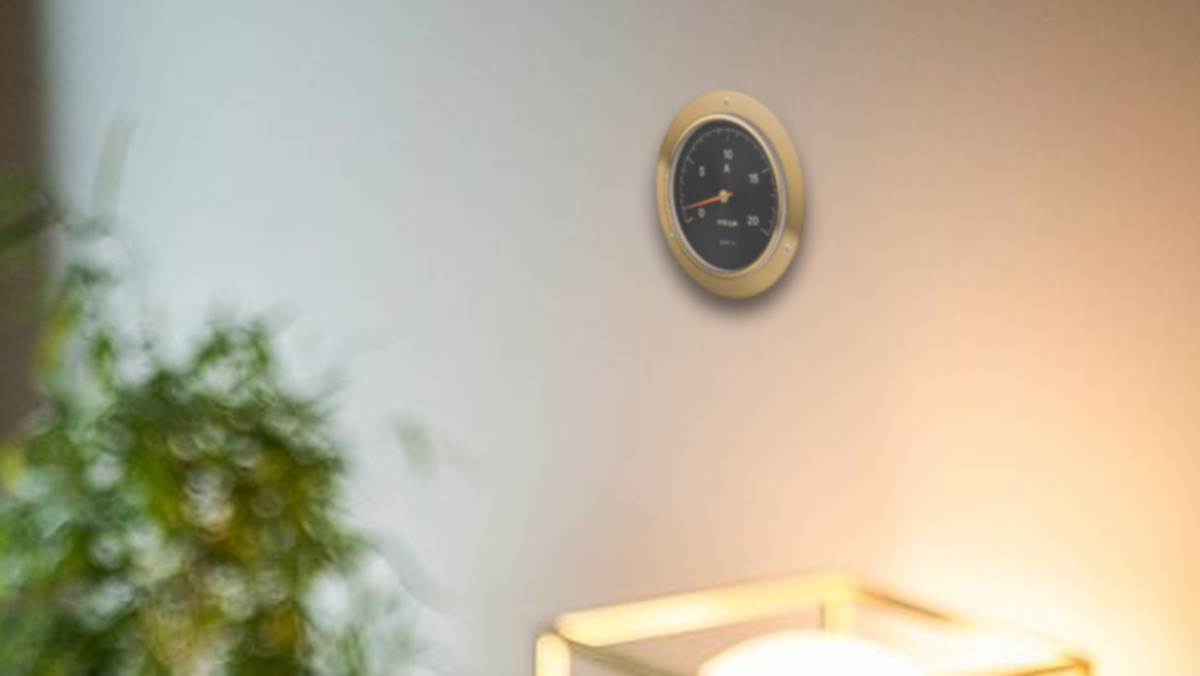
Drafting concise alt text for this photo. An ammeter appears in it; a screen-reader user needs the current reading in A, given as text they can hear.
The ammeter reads 1 A
